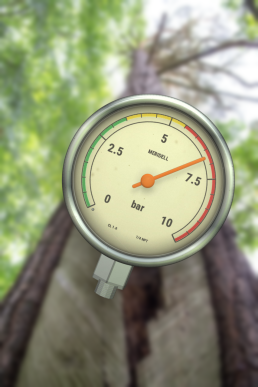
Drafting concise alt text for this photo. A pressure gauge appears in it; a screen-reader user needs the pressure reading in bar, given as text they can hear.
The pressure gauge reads 6.75 bar
